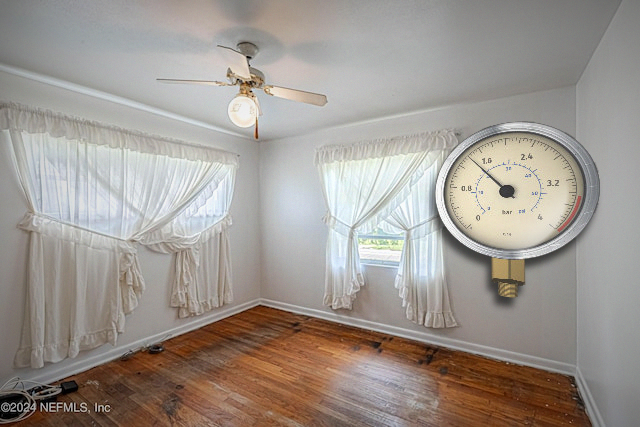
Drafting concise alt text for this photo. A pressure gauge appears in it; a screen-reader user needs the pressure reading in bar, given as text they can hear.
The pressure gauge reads 1.4 bar
